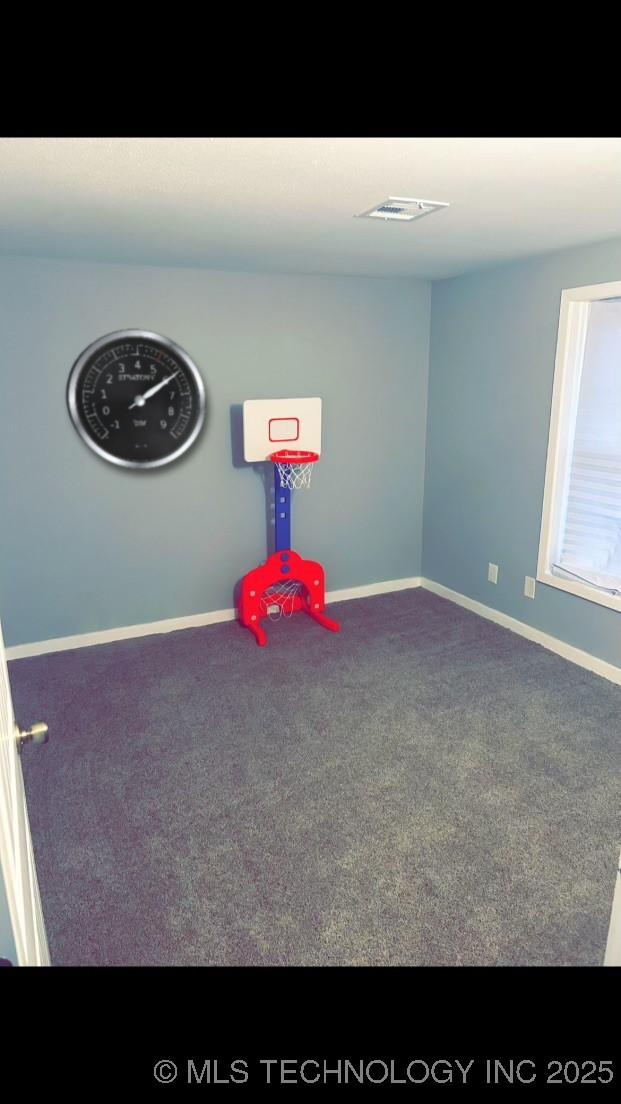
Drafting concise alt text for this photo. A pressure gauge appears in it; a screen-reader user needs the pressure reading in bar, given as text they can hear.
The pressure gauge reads 6 bar
